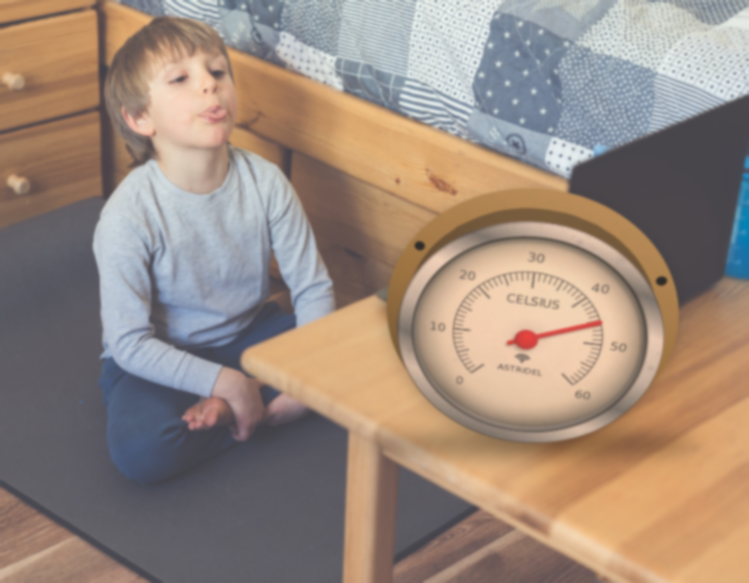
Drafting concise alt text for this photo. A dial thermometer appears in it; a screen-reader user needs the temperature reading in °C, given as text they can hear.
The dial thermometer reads 45 °C
